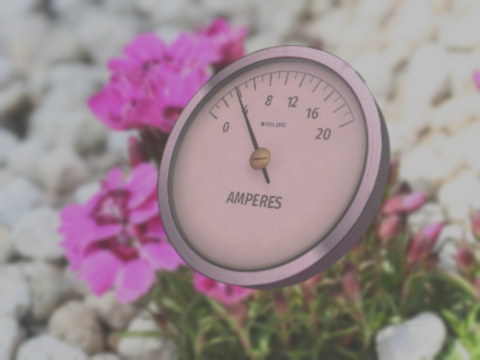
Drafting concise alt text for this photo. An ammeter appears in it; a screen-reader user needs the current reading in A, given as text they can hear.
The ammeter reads 4 A
